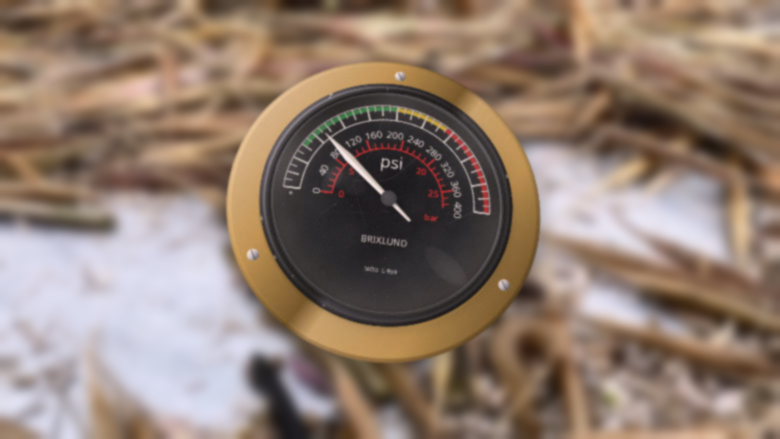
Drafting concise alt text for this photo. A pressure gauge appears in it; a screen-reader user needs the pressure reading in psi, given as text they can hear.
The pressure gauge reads 90 psi
